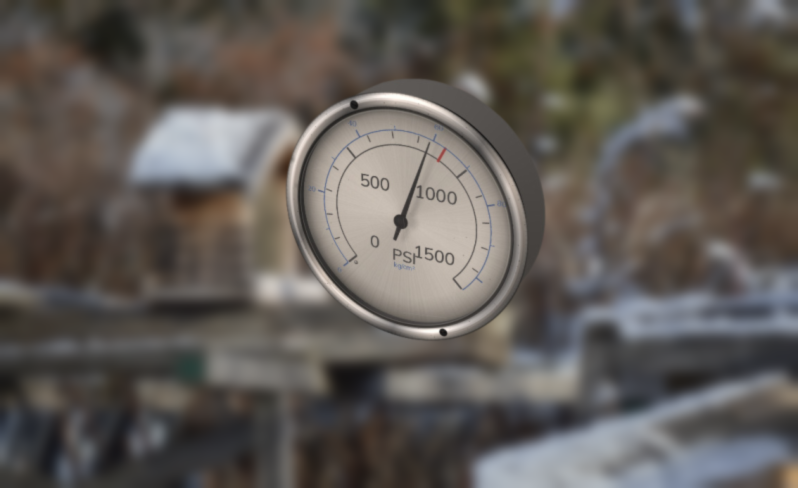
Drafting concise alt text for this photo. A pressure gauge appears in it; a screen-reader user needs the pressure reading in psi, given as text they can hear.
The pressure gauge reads 850 psi
